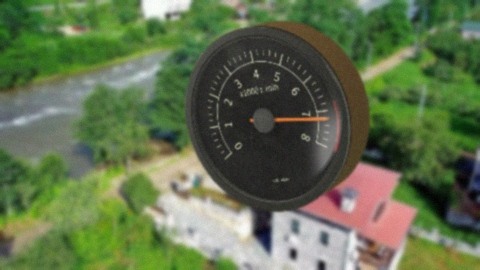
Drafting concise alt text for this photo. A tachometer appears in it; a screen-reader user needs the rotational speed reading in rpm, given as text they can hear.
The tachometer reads 7200 rpm
